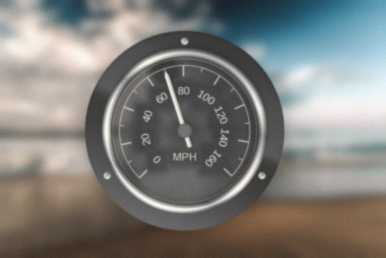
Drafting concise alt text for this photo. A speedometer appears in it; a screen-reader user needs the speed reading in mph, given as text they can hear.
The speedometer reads 70 mph
